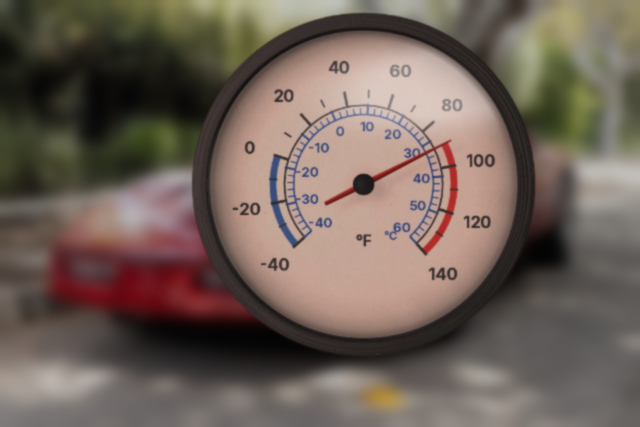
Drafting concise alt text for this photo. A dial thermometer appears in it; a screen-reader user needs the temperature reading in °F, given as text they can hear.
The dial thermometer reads 90 °F
